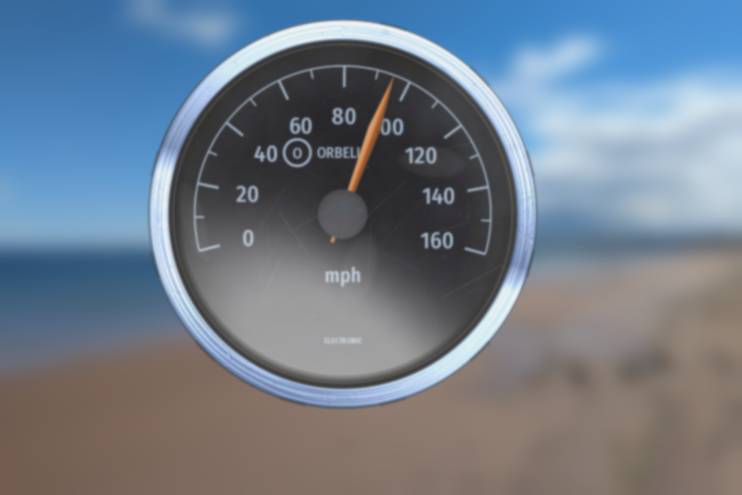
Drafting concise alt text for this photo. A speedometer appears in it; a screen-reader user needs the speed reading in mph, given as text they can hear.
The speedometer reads 95 mph
